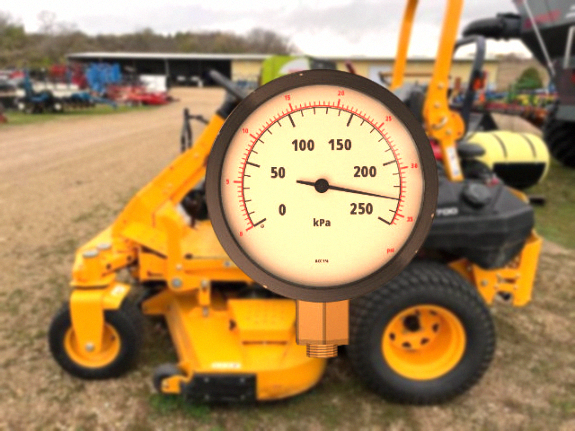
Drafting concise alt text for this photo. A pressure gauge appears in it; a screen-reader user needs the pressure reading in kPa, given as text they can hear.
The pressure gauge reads 230 kPa
